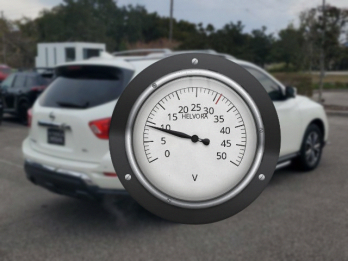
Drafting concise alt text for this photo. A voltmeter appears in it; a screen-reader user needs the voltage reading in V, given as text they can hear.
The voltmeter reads 9 V
